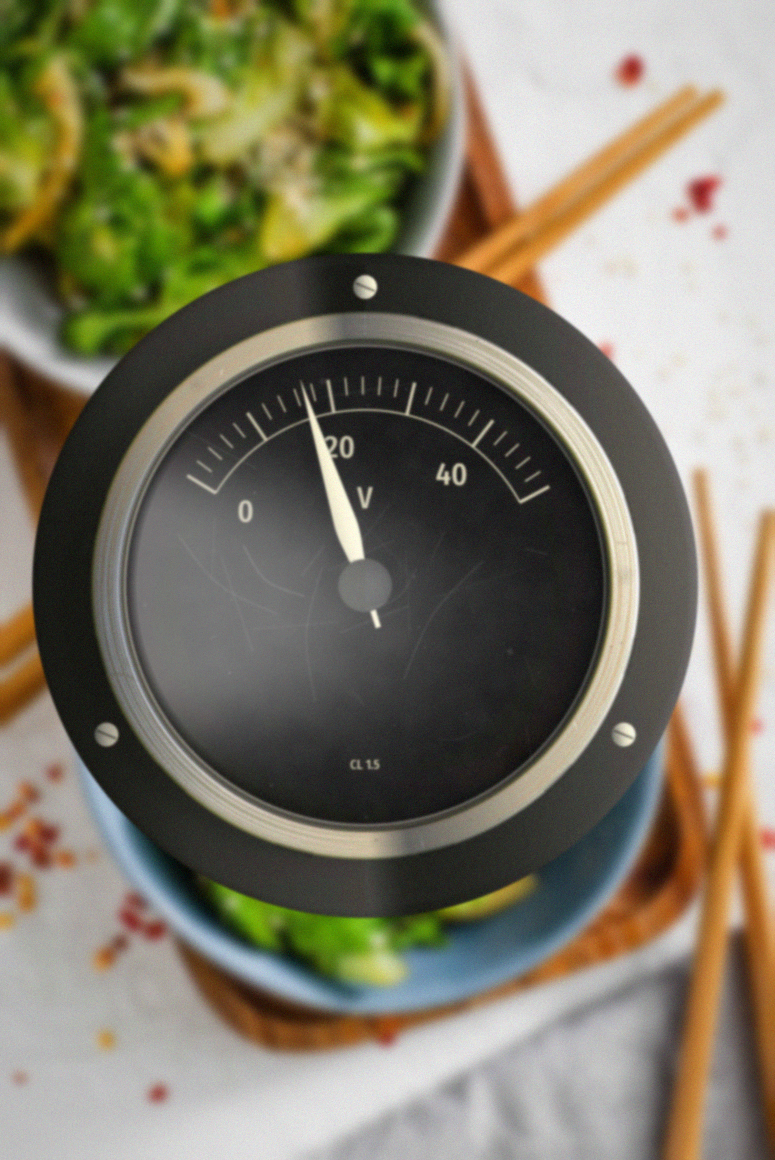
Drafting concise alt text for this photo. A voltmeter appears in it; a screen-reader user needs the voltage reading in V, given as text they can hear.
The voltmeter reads 17 V
